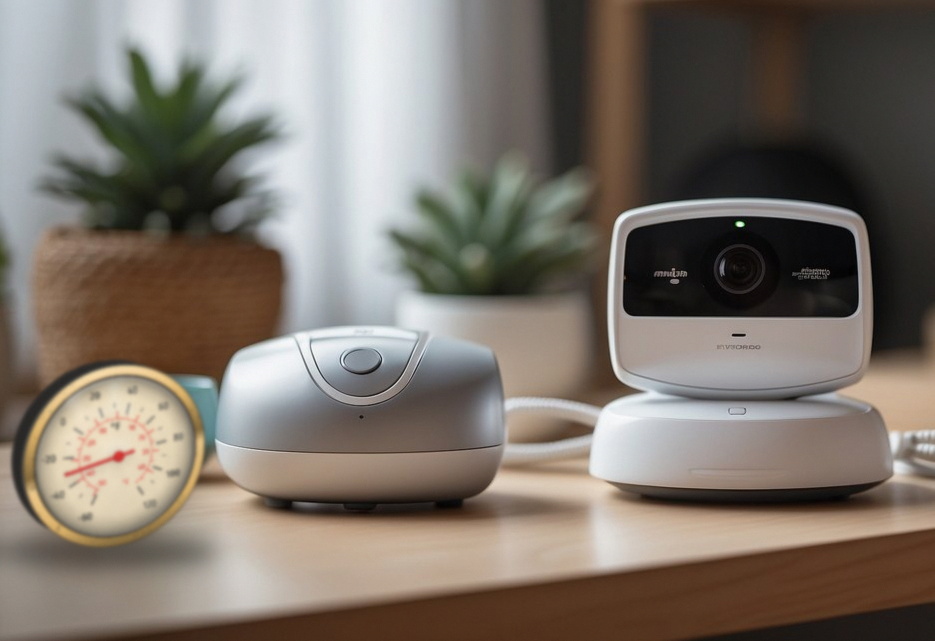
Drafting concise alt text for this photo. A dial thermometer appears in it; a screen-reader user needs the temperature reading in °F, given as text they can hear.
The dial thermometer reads -30 °F
